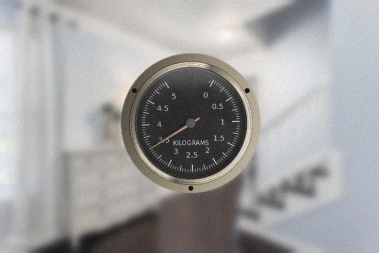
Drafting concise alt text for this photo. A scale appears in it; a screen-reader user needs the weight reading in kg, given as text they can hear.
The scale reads 3.5 kg
